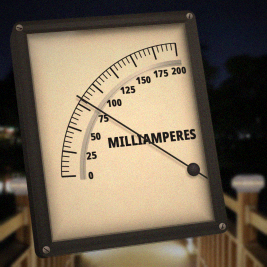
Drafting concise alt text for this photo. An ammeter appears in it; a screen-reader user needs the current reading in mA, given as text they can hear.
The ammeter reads 80 mA
